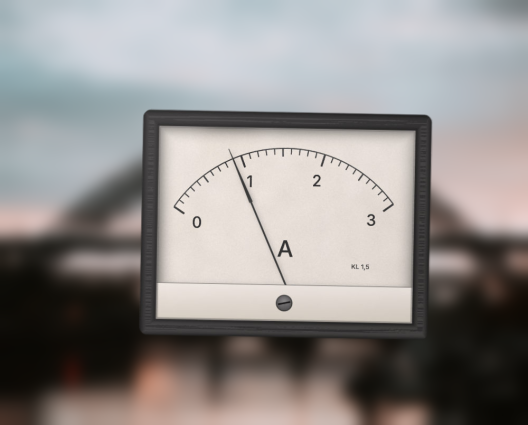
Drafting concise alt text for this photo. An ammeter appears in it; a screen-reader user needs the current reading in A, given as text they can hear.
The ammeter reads 0.9 A
